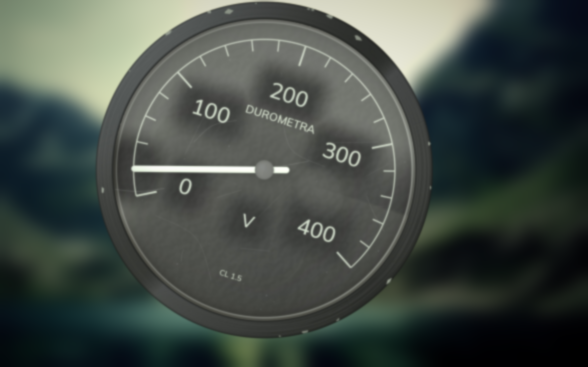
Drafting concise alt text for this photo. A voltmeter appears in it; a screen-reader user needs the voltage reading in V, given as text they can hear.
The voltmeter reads 20 V
